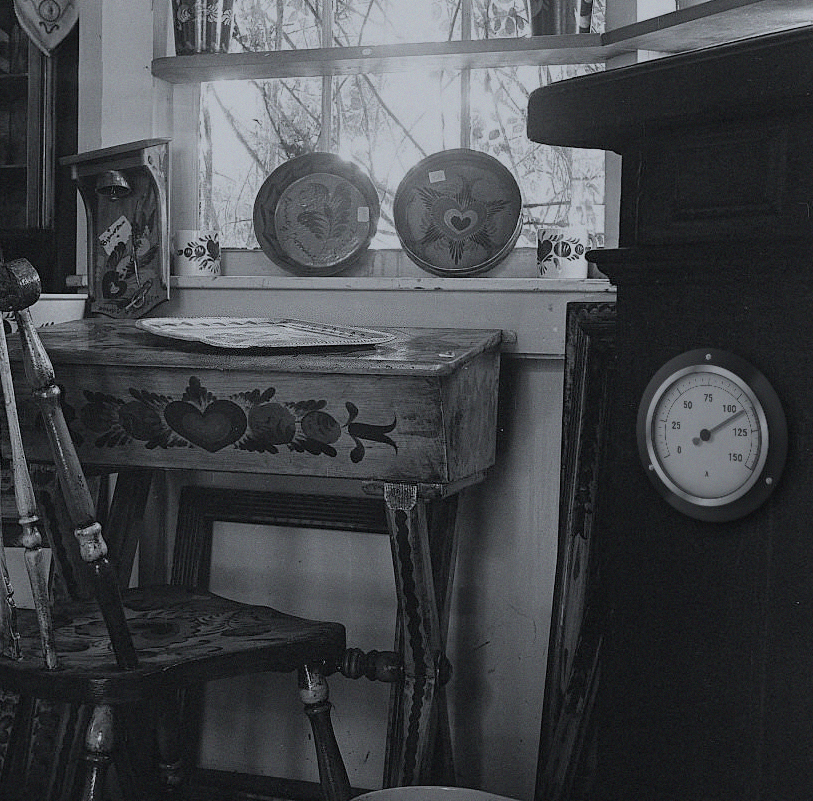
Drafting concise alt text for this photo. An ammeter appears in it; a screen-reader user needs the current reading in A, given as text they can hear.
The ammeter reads 110 A
